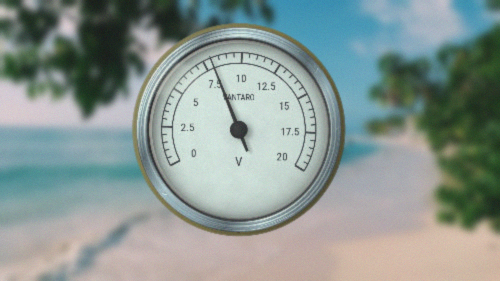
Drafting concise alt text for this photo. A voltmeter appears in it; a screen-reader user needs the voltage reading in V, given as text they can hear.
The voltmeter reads 8 V
